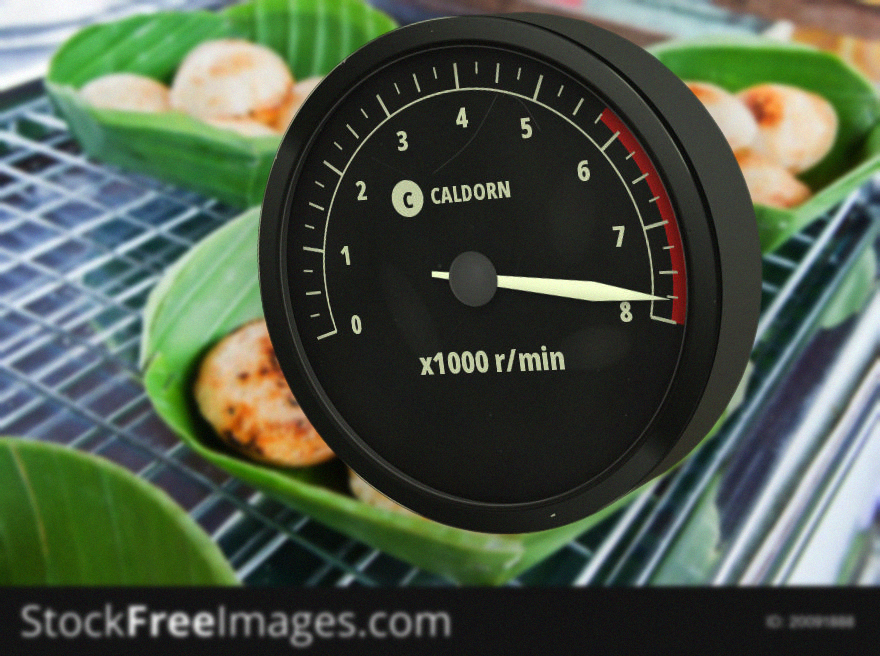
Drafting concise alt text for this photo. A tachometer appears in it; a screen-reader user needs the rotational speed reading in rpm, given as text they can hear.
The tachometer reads 7750 rpm
